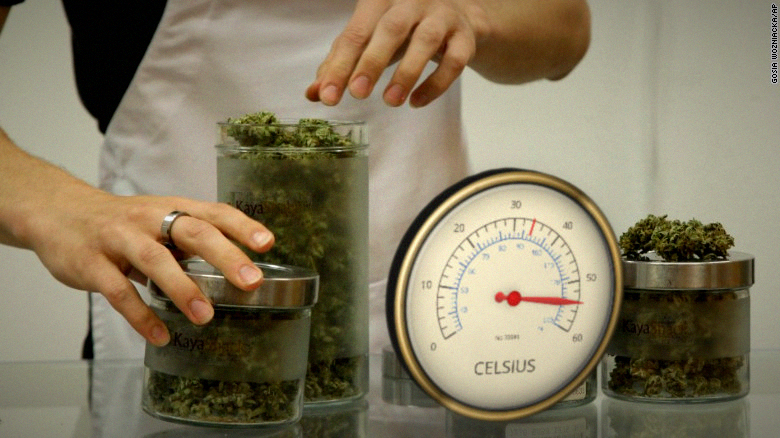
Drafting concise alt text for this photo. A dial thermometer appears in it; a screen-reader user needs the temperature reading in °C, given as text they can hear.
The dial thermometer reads 54 °C
